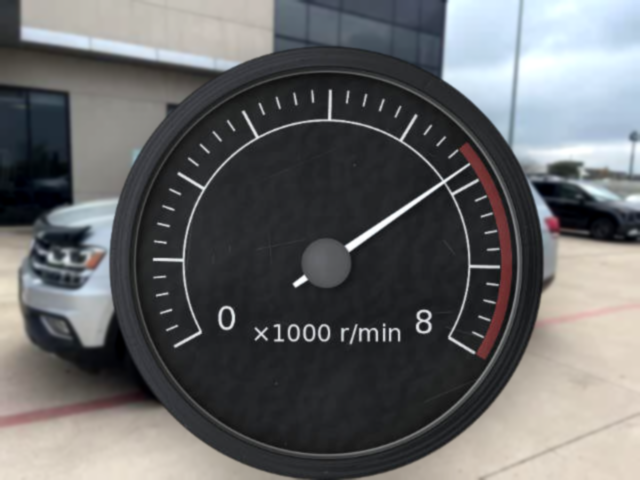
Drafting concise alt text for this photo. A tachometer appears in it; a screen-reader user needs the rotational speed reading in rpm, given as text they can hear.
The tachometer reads 5800 rpm
